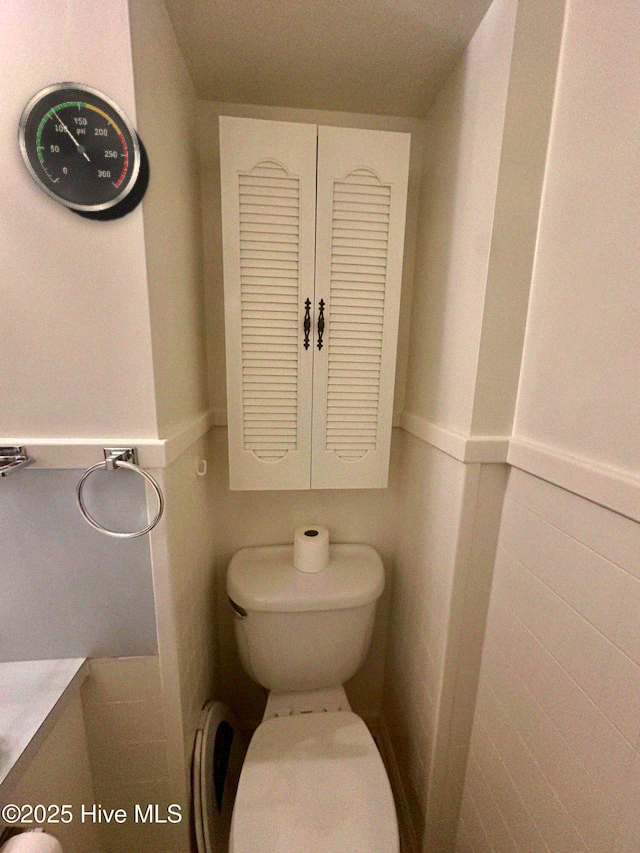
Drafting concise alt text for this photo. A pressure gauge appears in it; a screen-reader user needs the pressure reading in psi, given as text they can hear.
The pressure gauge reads 110 psi
